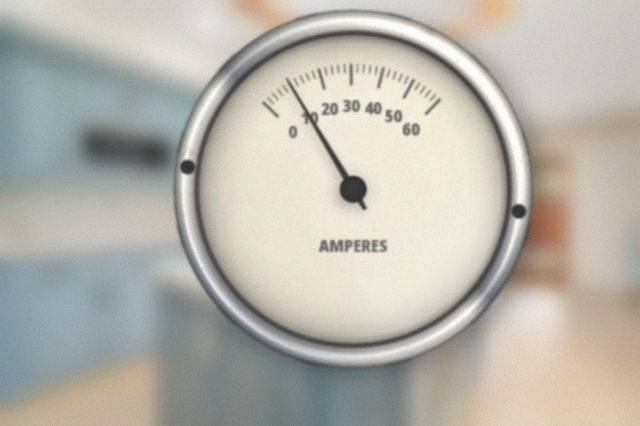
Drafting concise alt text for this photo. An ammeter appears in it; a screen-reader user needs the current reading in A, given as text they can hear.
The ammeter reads 10 A
